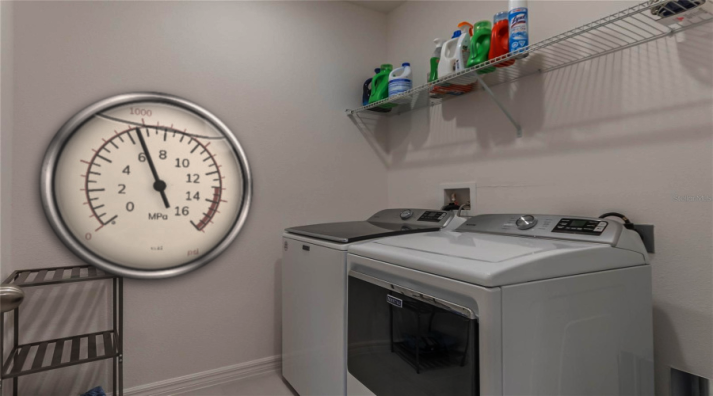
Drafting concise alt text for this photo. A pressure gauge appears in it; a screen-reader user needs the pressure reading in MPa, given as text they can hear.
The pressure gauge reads 6.5 MPa
